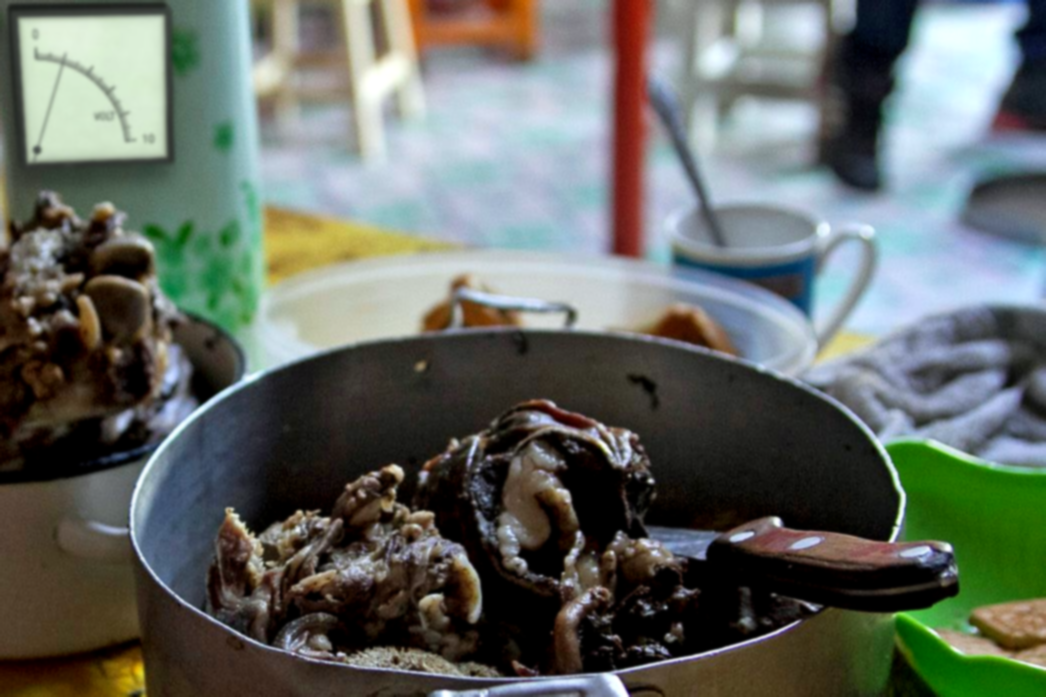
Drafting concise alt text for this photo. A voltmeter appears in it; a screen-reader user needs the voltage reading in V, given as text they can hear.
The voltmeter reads 2 V
